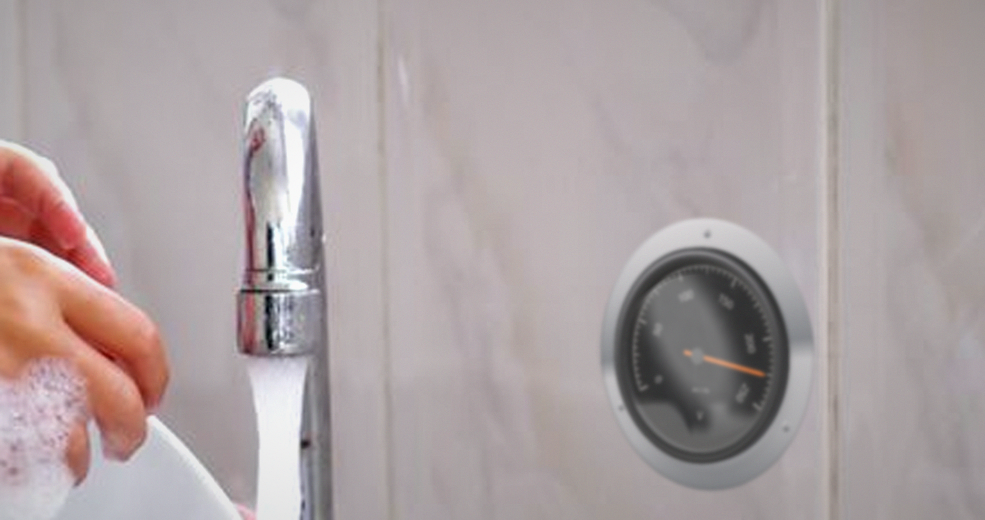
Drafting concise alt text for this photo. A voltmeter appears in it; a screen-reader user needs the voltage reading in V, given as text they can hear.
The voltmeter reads 225 V
